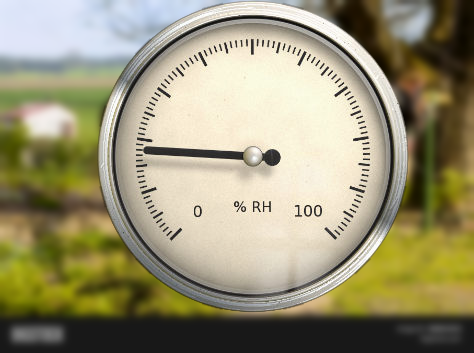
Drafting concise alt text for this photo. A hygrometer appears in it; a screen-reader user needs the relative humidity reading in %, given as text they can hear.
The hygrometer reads 18 %
